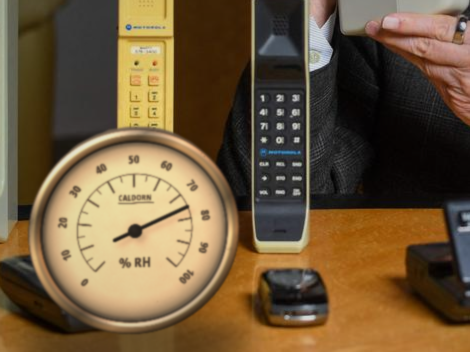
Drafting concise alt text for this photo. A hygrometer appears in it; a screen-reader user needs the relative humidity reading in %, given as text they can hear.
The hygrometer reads 75 %
